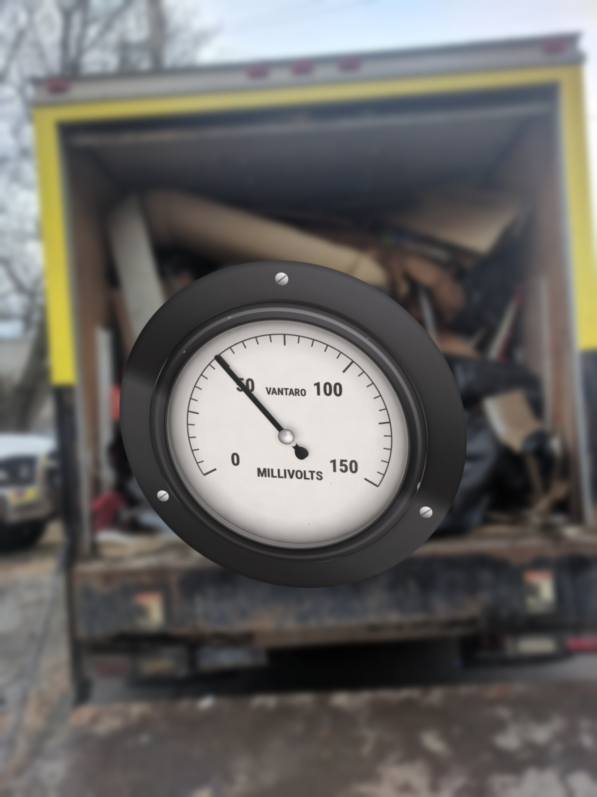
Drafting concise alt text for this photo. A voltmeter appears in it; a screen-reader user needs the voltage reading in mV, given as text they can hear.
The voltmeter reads 50 mV
